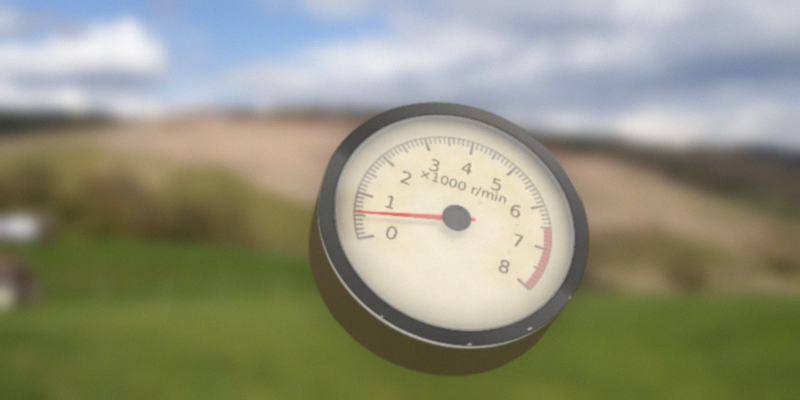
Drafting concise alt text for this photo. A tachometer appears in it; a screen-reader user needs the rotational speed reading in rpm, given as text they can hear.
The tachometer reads 500 rpm
